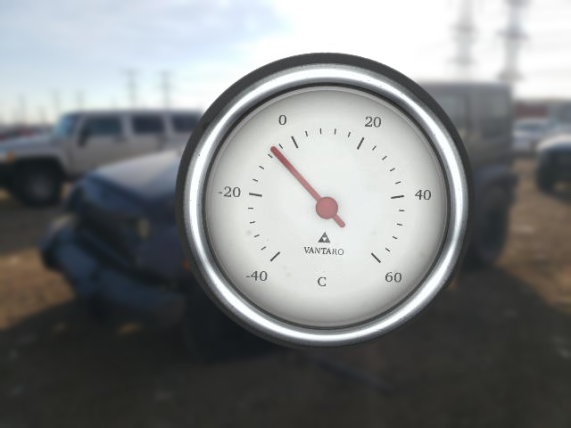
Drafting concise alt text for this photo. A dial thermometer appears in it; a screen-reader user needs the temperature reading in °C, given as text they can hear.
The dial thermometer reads -6 °C
